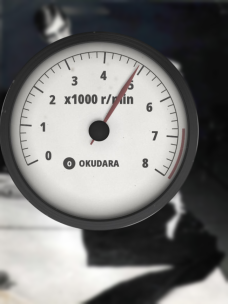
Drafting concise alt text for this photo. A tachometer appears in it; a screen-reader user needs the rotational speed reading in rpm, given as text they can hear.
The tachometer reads 4900 rpm
